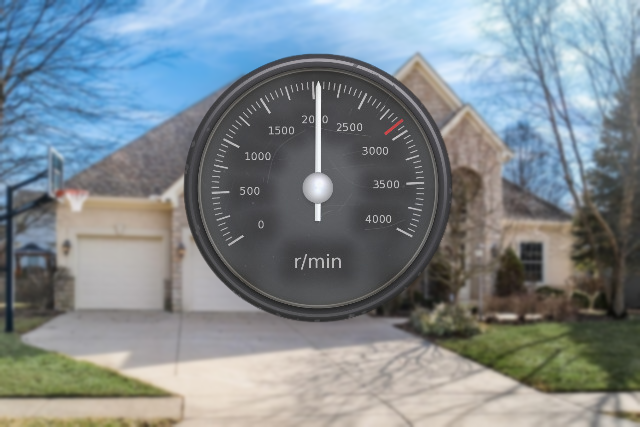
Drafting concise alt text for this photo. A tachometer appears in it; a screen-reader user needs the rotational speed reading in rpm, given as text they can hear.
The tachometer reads 2050 rpm
